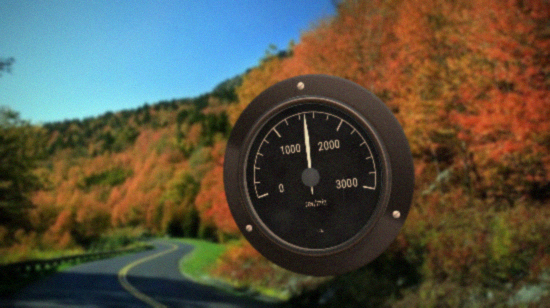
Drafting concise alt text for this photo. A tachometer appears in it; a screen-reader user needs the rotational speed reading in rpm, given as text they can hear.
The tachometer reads 1500 rpm
